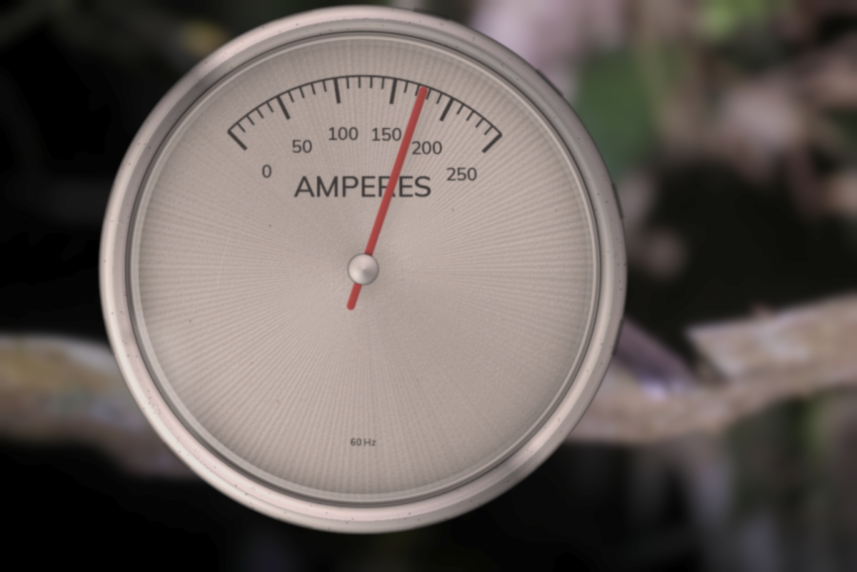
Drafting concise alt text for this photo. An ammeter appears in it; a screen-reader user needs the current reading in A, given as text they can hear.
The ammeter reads 175 A
